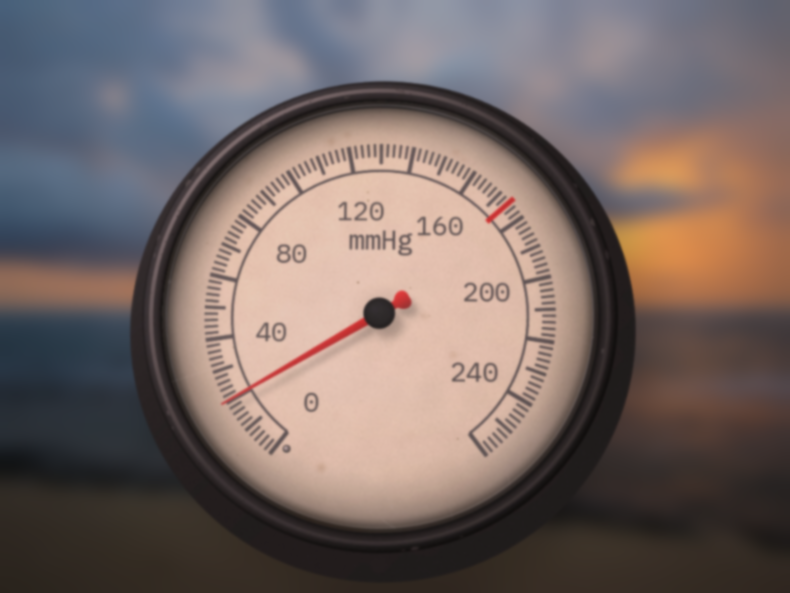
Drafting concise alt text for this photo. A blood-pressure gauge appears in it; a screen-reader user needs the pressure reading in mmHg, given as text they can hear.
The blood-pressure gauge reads 20 mmHg
